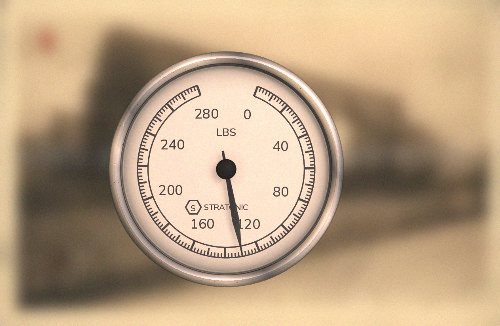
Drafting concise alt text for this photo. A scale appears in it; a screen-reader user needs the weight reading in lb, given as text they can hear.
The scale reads 130 lb
